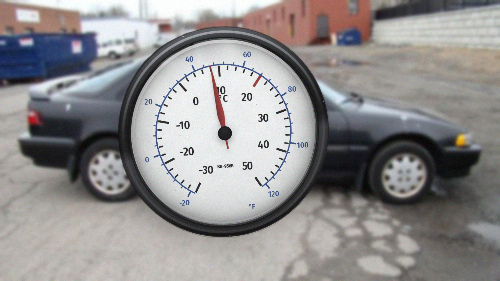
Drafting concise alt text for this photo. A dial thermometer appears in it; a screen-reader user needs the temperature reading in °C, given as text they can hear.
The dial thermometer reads 8 °C
